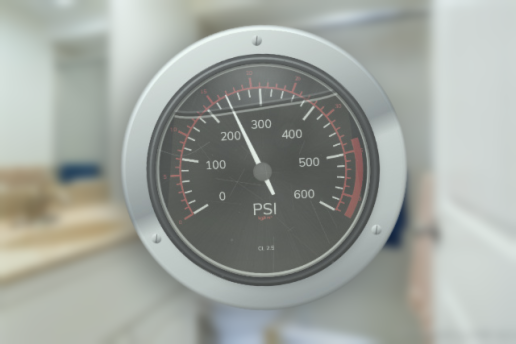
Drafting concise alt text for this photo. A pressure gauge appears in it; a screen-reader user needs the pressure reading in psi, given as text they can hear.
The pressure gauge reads 240 psi
